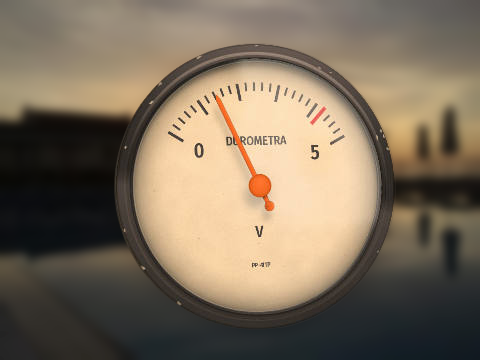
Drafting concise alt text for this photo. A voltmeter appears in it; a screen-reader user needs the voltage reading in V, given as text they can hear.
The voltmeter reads 1.4 V
